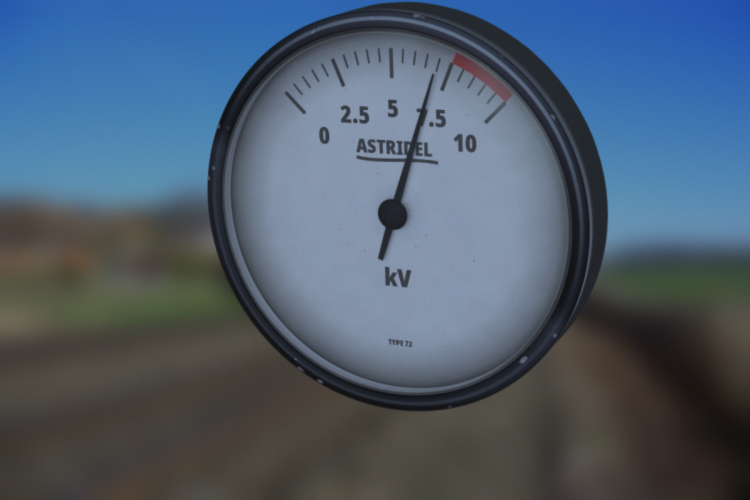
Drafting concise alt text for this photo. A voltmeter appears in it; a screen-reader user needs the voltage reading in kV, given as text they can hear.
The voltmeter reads 7 kV
